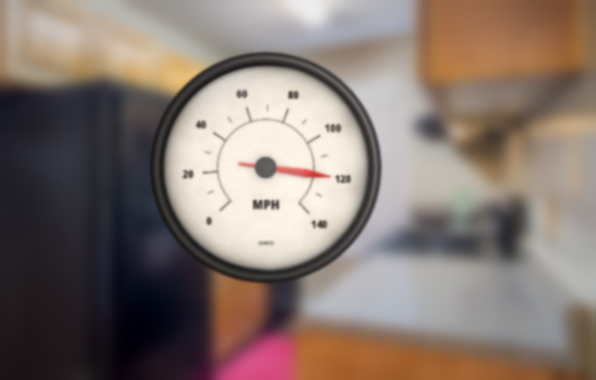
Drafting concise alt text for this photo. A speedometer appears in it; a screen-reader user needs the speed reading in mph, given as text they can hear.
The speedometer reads 120 mph
